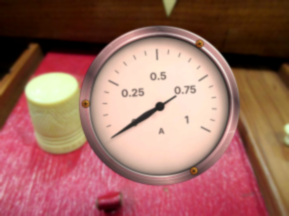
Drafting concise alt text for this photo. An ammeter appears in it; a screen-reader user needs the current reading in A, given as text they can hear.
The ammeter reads 0 A
